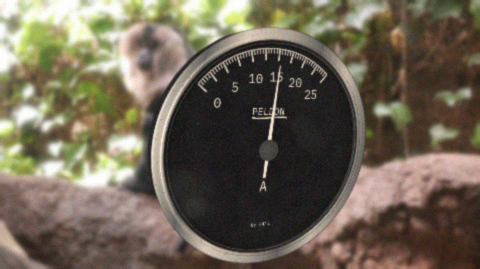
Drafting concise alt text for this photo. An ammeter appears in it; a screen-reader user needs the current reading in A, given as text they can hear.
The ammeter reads 15 A
